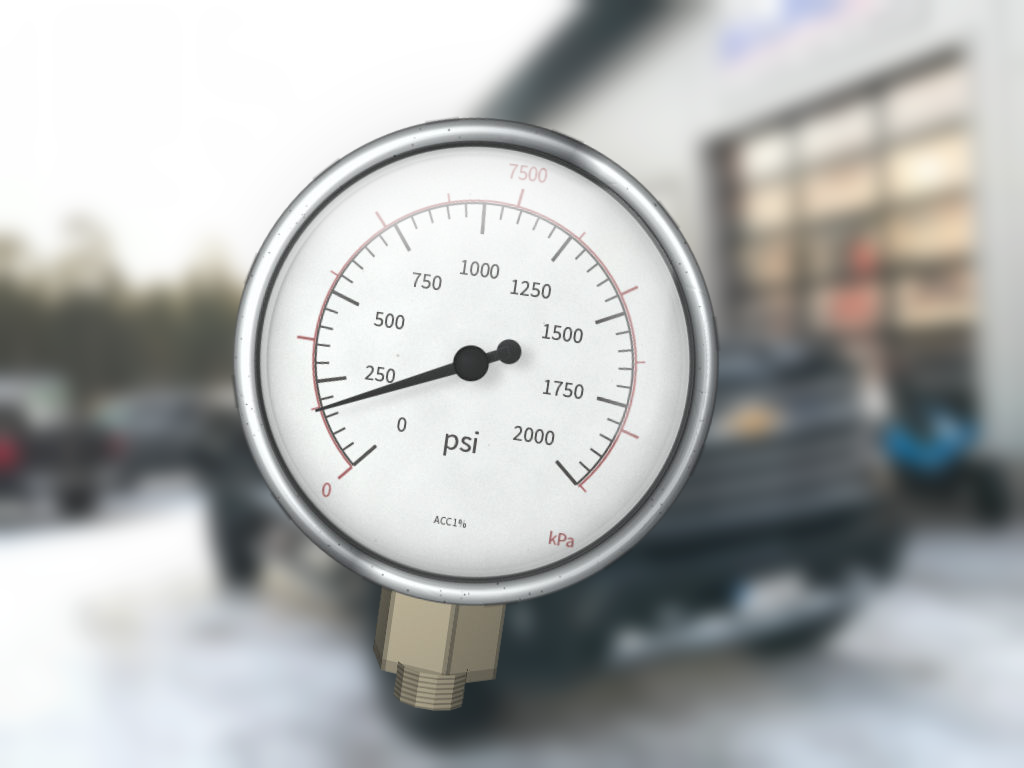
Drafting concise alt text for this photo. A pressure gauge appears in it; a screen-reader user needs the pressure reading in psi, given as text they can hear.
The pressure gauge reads 175 psi
